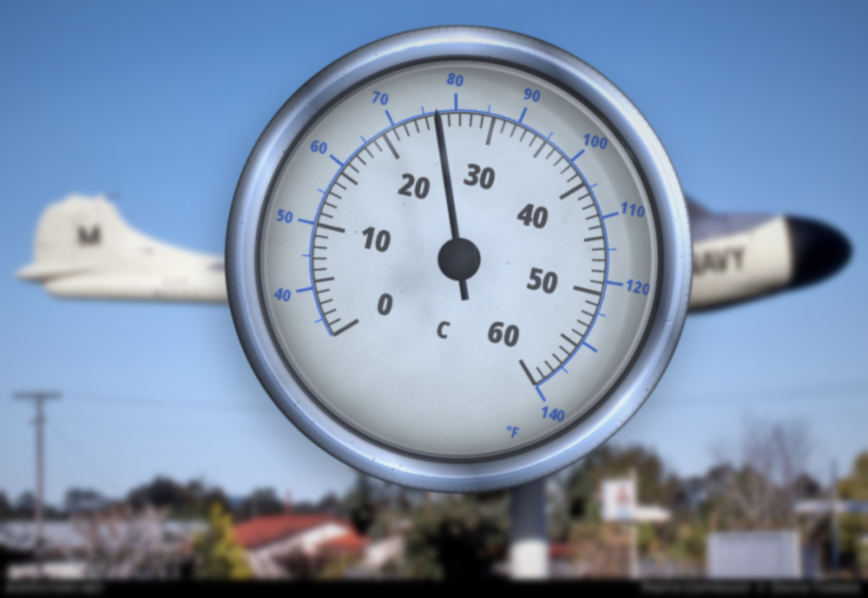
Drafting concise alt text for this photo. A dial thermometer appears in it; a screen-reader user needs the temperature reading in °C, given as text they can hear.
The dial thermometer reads 25 °C
